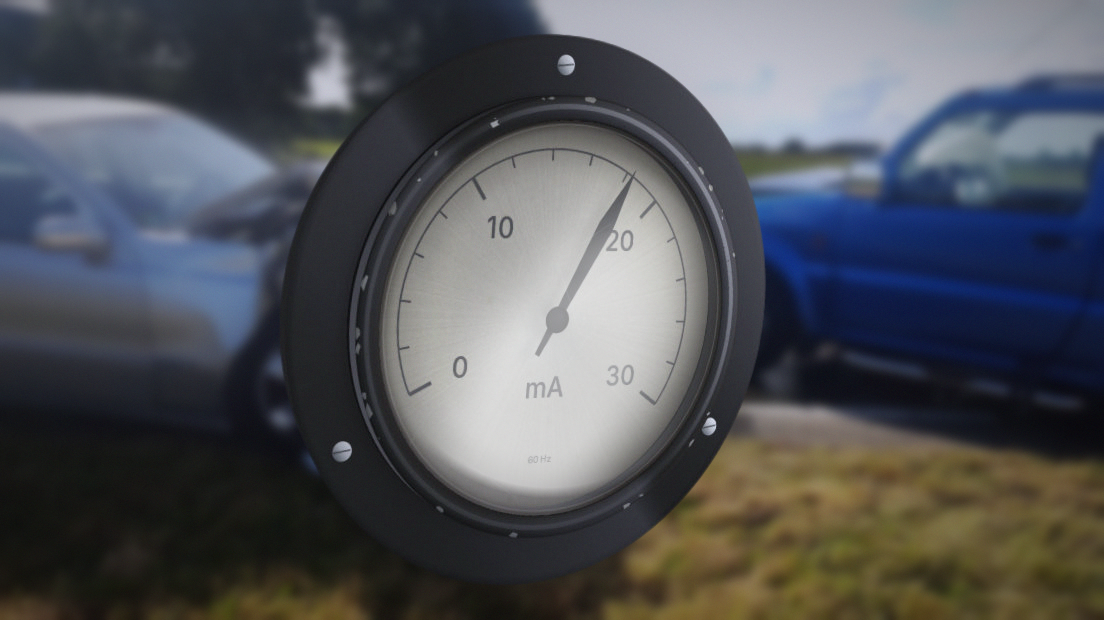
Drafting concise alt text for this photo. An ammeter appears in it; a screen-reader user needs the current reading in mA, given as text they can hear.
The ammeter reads 18 mA
